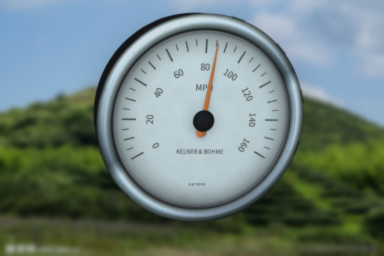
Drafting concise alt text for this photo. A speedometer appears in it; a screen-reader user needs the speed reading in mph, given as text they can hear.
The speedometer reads 85 mph
